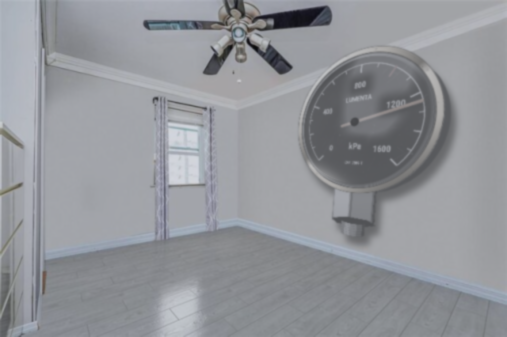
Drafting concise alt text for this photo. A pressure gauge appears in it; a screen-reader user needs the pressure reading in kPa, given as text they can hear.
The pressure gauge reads 1250 kPa
